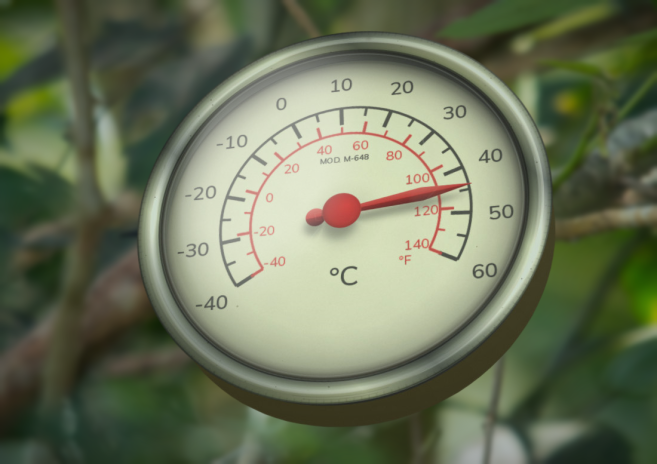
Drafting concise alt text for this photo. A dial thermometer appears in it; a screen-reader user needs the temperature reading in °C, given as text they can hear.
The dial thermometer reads 45 °C
